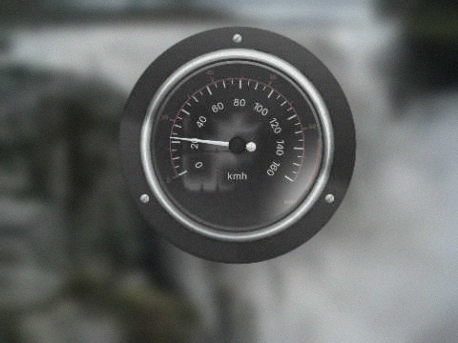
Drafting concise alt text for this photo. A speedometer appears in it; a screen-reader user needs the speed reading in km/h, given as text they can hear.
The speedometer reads 22.5 km/h
